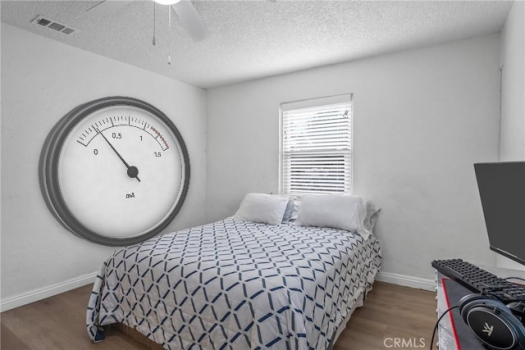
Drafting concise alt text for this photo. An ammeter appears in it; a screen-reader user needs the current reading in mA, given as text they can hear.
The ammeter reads 0.25 mA
